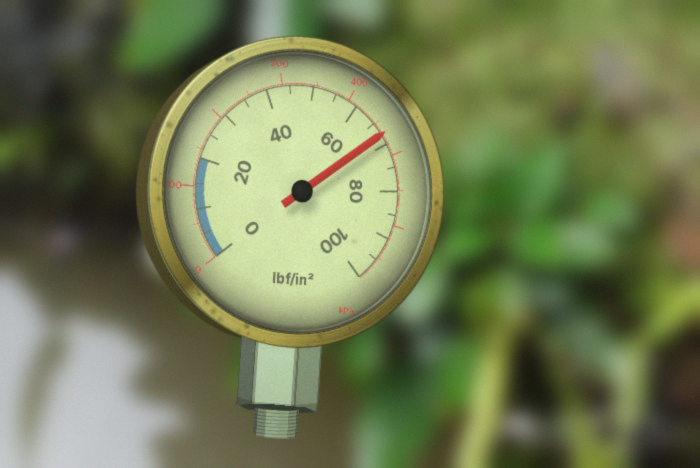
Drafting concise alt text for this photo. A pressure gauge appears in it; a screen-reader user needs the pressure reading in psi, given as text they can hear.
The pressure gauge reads 67.5 psi
